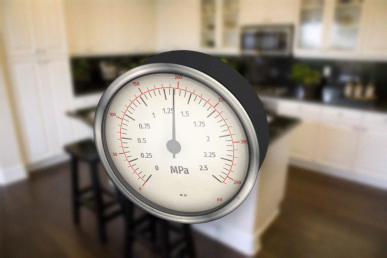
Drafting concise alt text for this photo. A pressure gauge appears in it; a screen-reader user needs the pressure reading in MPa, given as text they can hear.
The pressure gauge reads 1.35 MPa
